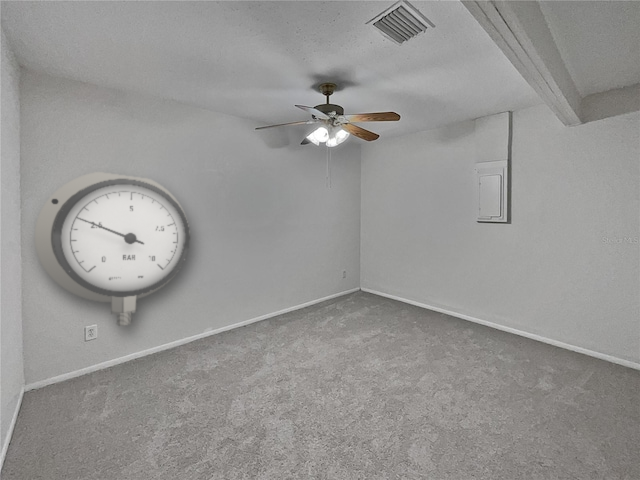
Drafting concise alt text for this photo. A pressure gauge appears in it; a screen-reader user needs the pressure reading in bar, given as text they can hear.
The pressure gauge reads 2.5 bar
